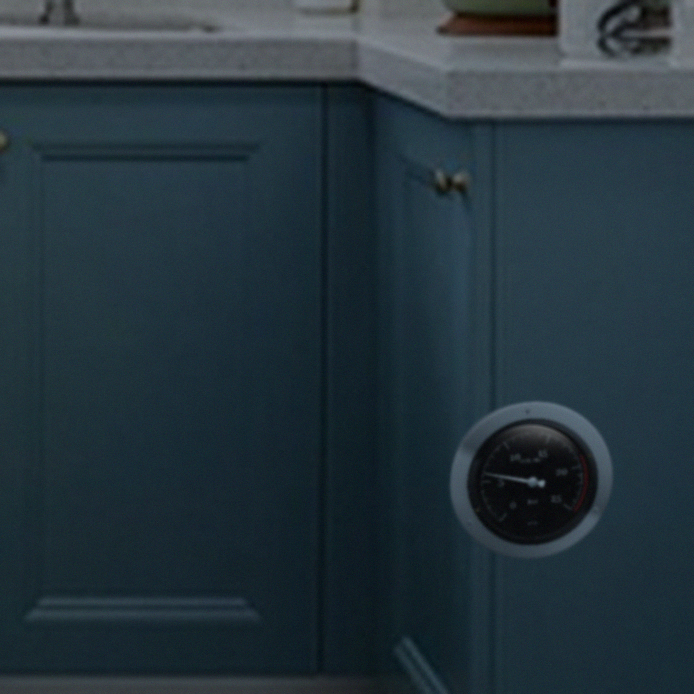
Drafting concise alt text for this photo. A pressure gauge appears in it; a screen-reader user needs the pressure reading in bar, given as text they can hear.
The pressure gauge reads 6 bar
